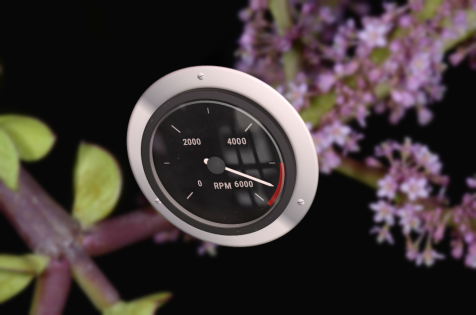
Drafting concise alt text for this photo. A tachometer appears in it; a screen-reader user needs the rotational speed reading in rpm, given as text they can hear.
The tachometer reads 5500 rpm
